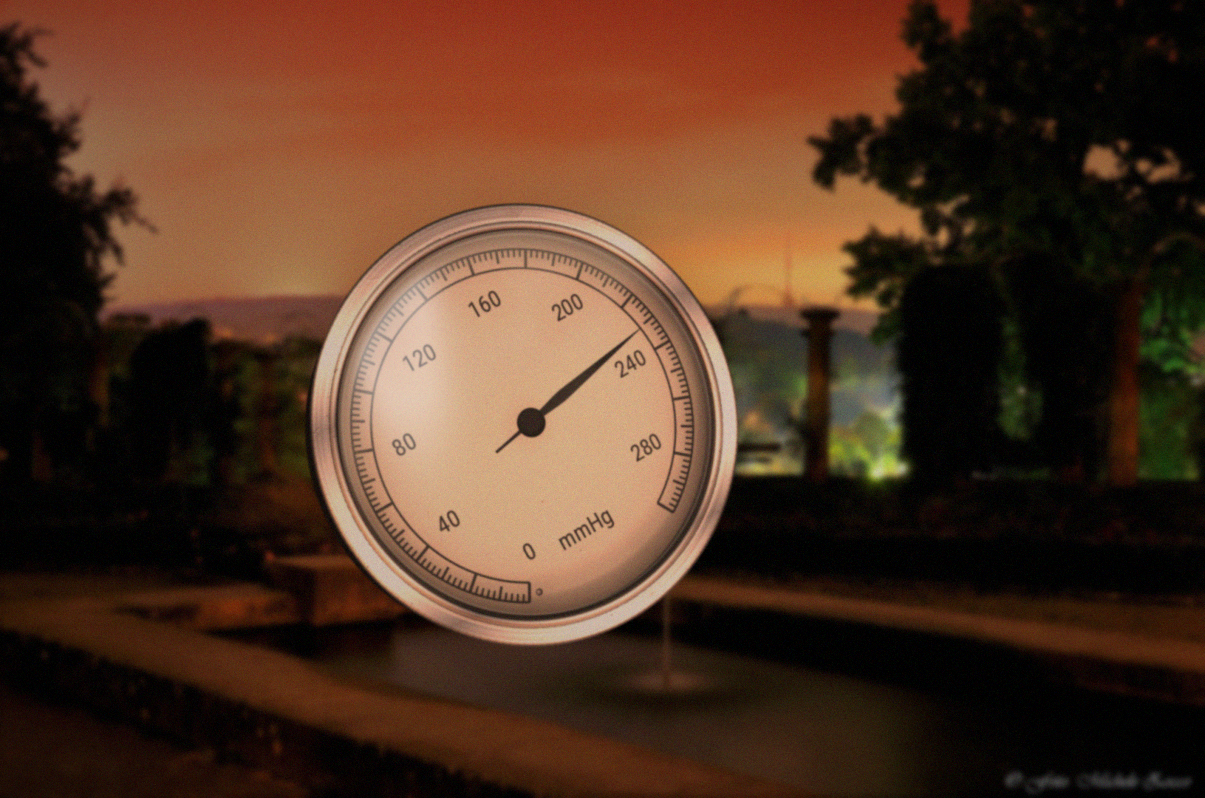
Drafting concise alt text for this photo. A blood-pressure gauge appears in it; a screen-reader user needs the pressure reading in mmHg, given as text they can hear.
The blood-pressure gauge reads 230 mmHg
